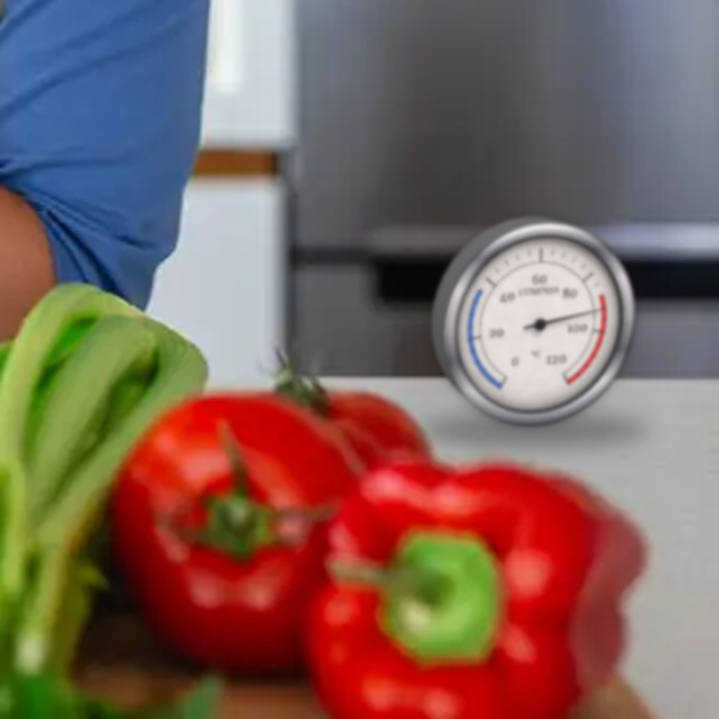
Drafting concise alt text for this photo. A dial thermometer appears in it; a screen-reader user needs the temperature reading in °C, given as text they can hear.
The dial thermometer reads 92 °C
